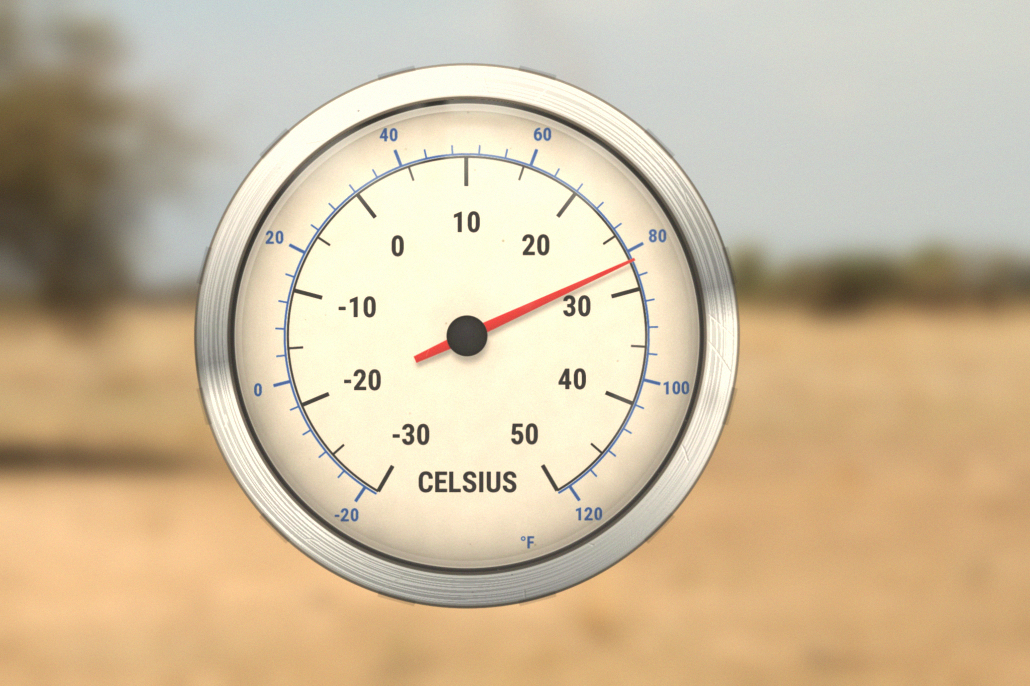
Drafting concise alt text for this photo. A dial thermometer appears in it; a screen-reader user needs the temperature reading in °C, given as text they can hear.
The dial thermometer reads 27.5 °C
